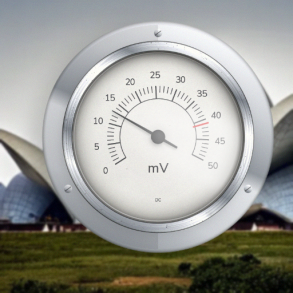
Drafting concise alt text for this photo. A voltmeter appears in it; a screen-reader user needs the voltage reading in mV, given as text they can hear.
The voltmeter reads 13 mV
